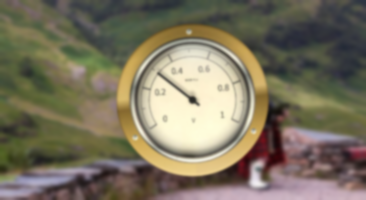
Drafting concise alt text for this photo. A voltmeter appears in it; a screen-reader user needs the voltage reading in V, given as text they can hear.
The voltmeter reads 0.3 V
